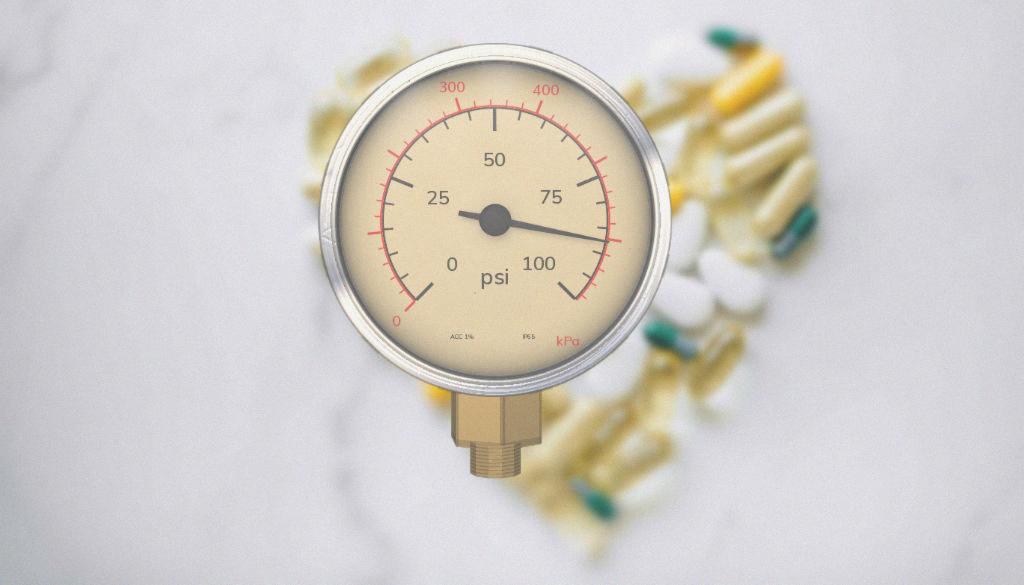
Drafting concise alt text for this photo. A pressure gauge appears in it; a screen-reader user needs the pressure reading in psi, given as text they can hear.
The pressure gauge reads 87.5 psi
